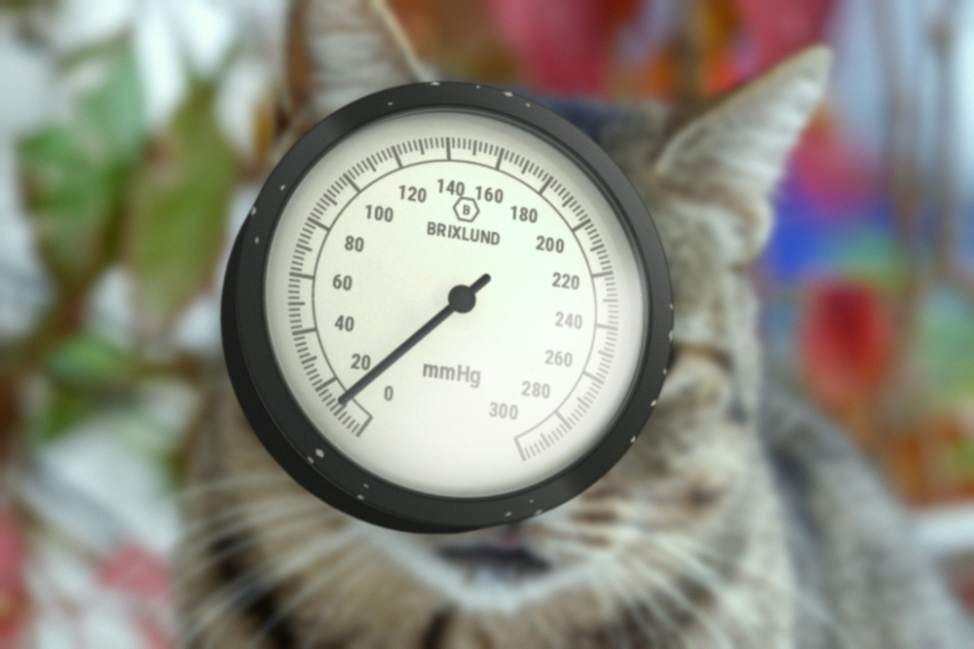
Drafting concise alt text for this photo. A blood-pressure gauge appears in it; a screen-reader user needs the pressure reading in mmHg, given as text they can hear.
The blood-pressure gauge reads 12 mmHg
